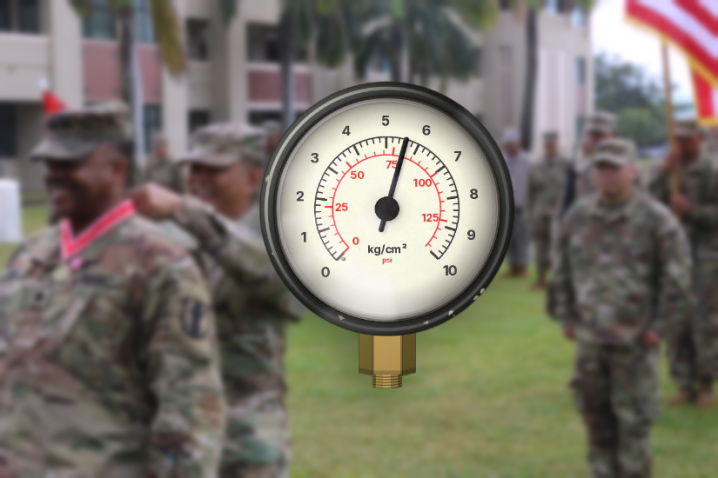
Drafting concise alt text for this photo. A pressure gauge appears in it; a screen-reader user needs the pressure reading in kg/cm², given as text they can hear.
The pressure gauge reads 5.6 kg/cm²
